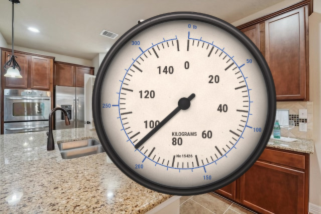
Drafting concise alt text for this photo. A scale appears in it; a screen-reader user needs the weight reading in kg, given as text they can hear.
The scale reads 96 kg
